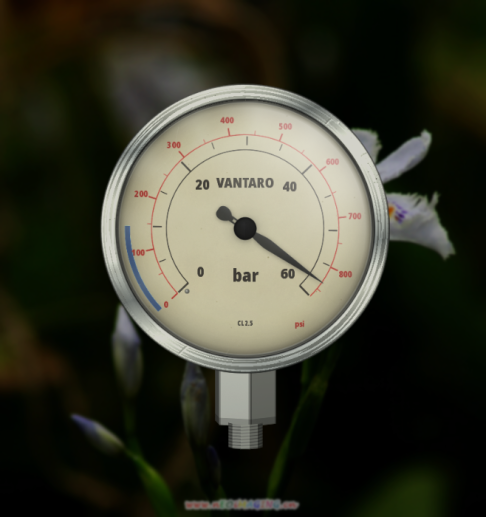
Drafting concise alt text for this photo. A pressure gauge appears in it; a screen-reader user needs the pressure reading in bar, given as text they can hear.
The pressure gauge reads 57.5 bar
